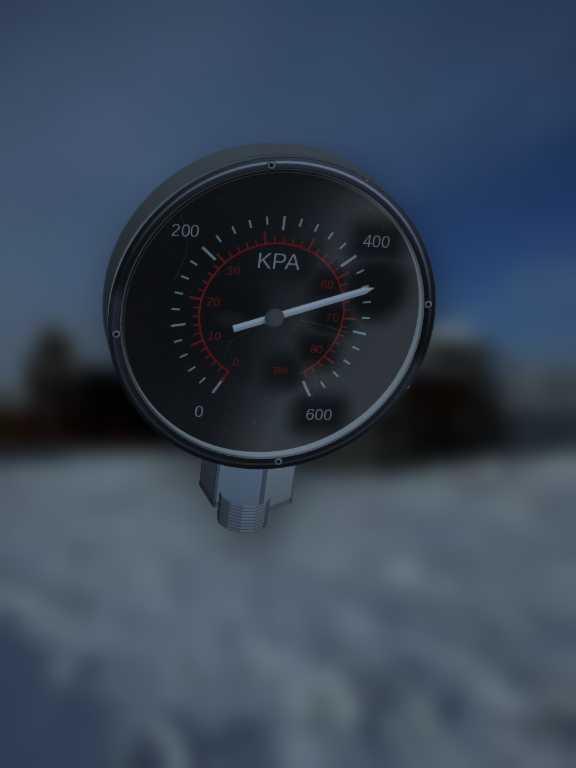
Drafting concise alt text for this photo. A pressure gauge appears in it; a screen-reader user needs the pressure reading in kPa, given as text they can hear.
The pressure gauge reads 440 kPa
